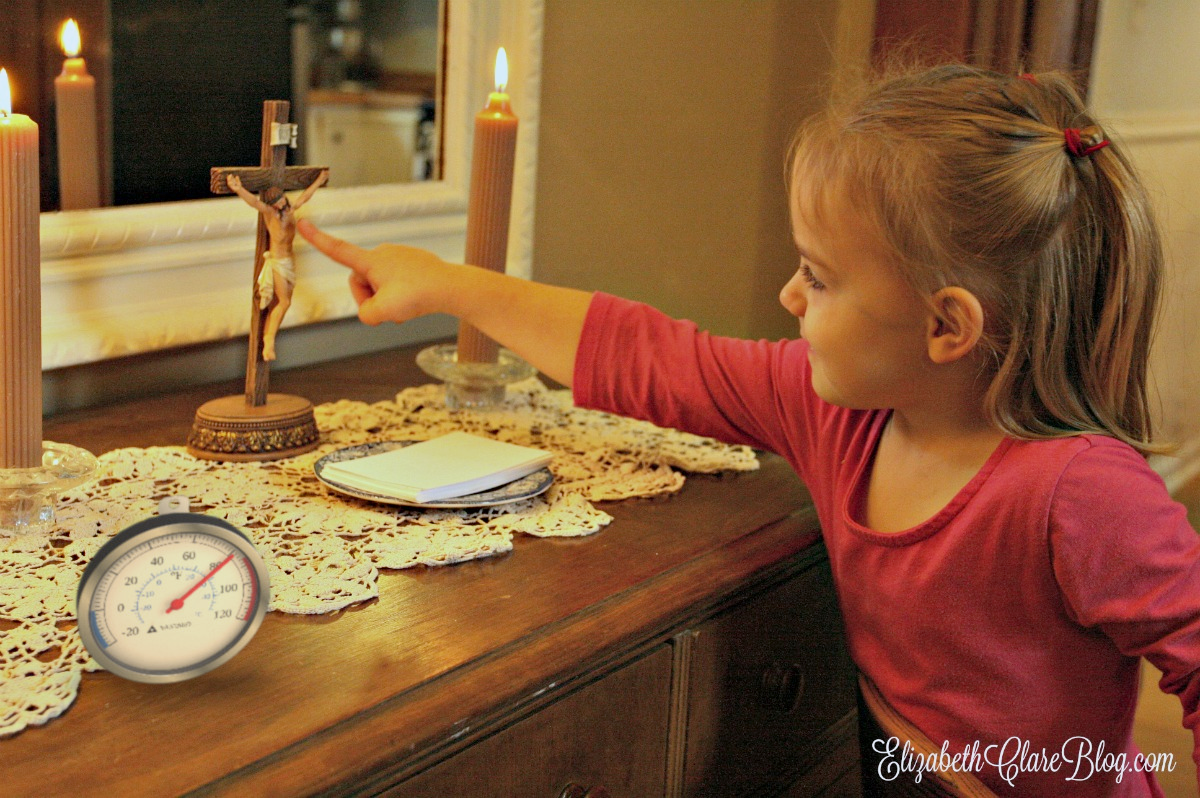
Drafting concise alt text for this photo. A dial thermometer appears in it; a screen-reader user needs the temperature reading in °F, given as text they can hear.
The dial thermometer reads 80 °F
